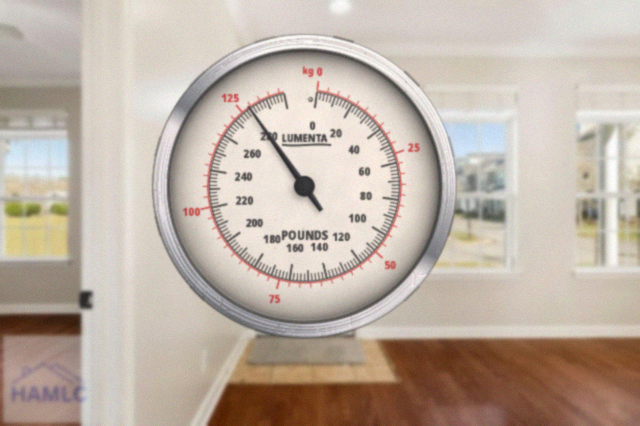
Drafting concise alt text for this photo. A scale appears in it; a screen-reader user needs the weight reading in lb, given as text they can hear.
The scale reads 280 lb
